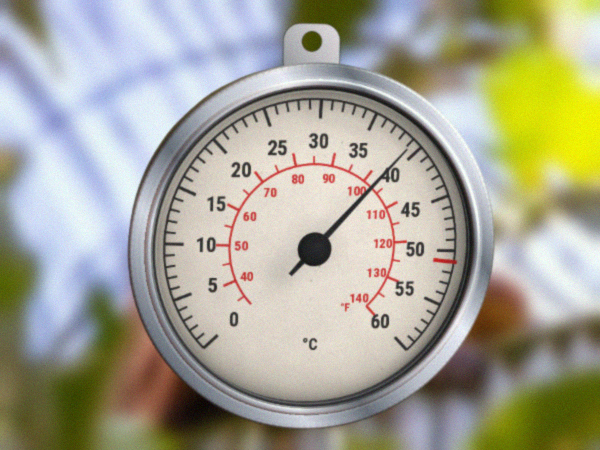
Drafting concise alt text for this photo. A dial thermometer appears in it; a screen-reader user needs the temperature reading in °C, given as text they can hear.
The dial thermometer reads 39 °C
